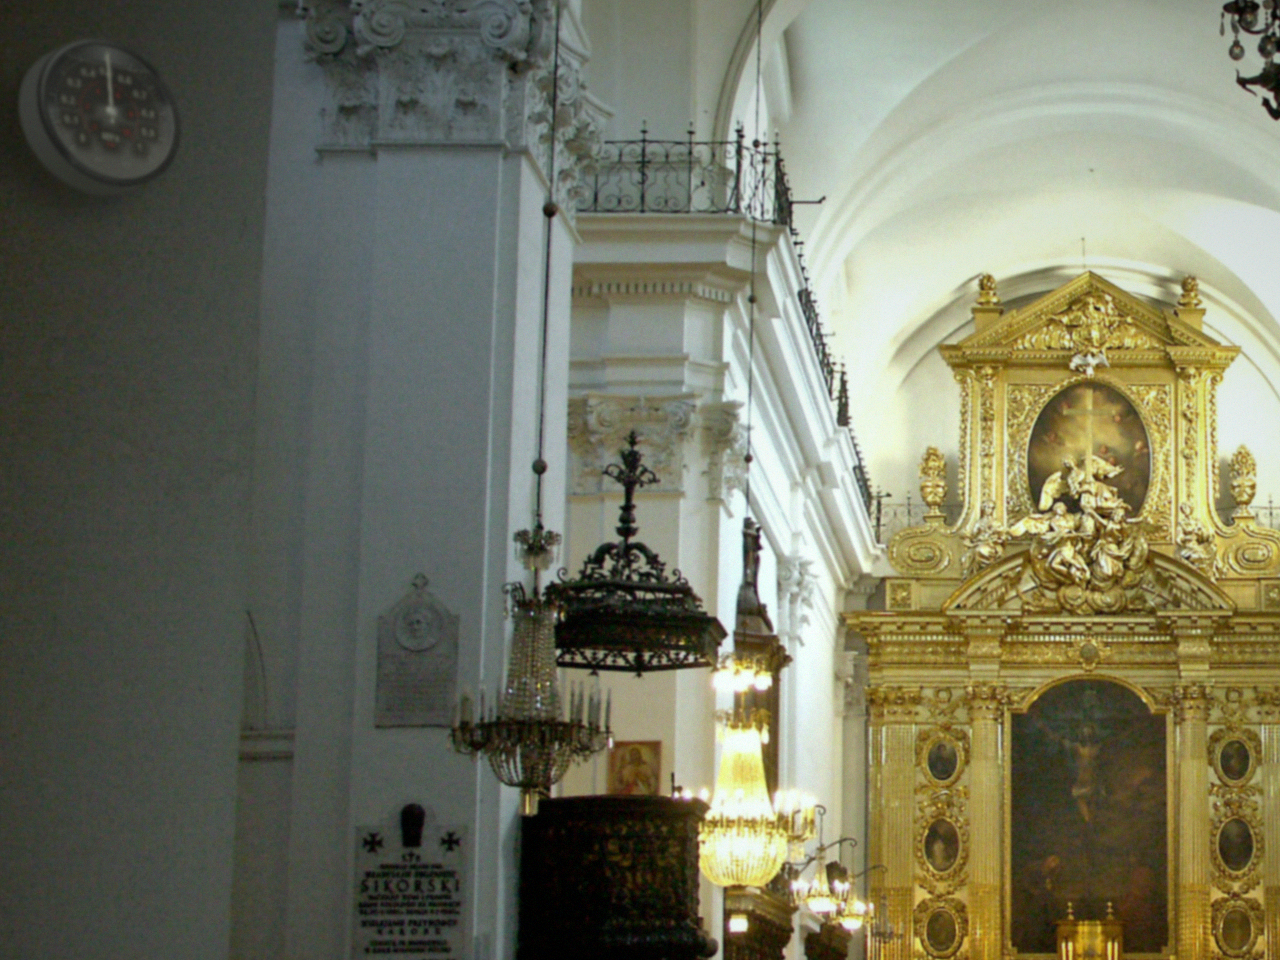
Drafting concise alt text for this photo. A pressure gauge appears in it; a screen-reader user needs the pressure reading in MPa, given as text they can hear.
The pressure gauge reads 0.5 MPa
